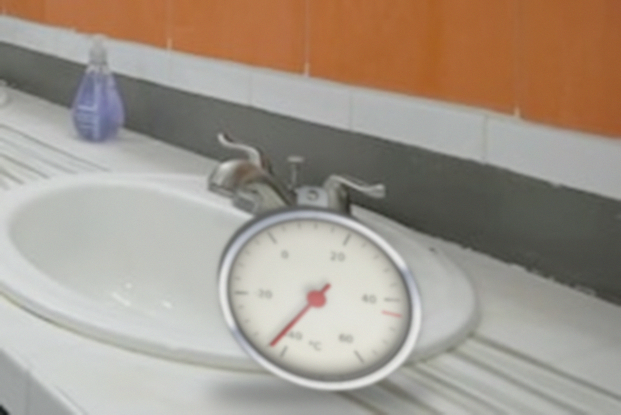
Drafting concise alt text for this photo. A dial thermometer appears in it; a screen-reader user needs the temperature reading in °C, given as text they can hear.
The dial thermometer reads -36 °C
